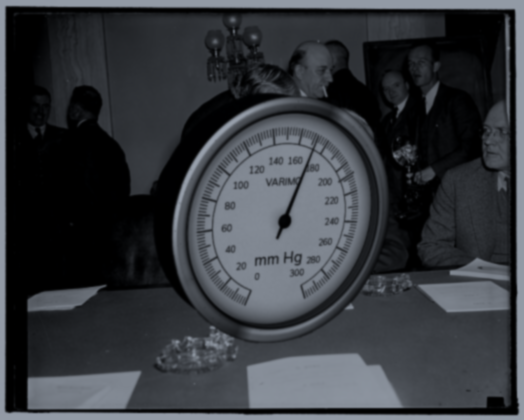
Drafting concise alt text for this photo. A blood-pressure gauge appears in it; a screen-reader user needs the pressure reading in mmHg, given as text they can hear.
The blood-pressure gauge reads 170 mmHg
